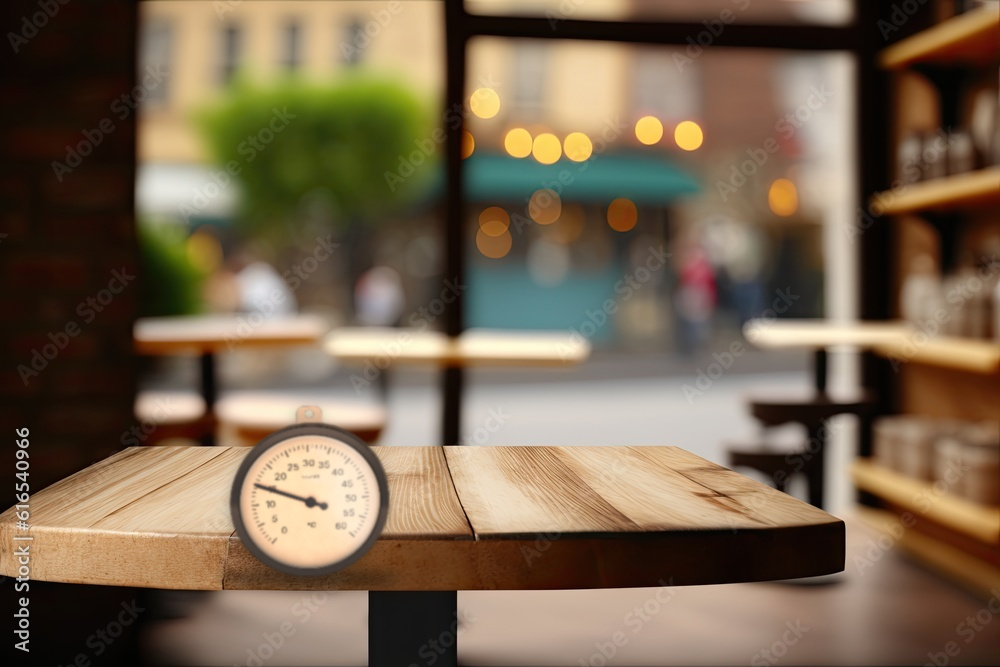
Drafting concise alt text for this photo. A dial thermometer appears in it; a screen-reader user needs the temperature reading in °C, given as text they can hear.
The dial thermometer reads 15 °C
